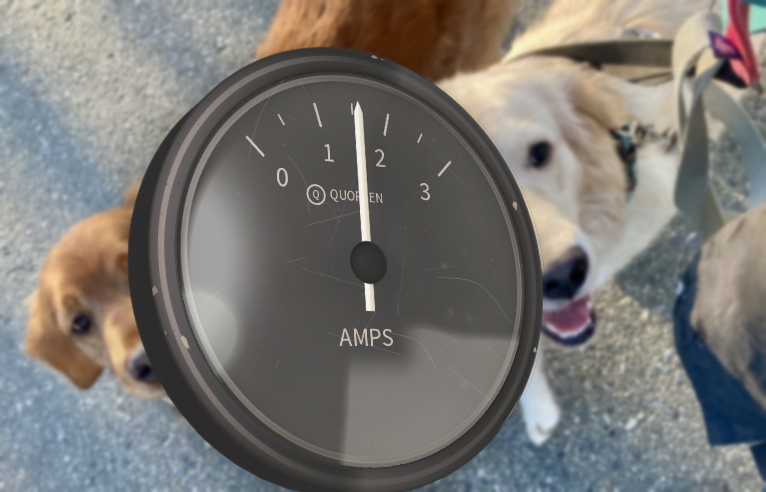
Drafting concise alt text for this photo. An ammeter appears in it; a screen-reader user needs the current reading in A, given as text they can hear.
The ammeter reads 1.5 A
